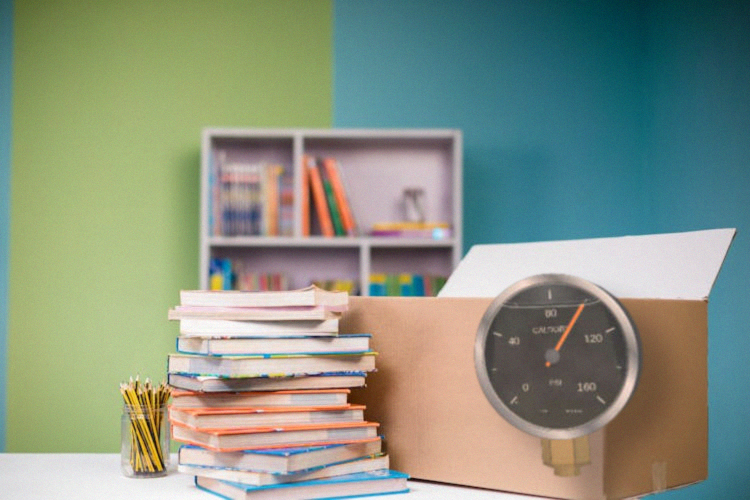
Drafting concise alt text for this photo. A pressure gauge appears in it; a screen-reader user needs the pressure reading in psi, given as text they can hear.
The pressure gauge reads 100 psi
